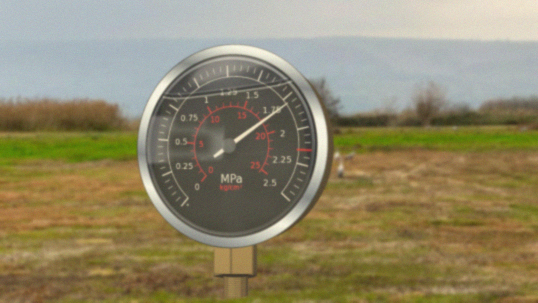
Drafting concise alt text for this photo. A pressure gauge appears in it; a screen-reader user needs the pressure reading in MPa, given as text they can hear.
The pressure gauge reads 1.8 MPa
